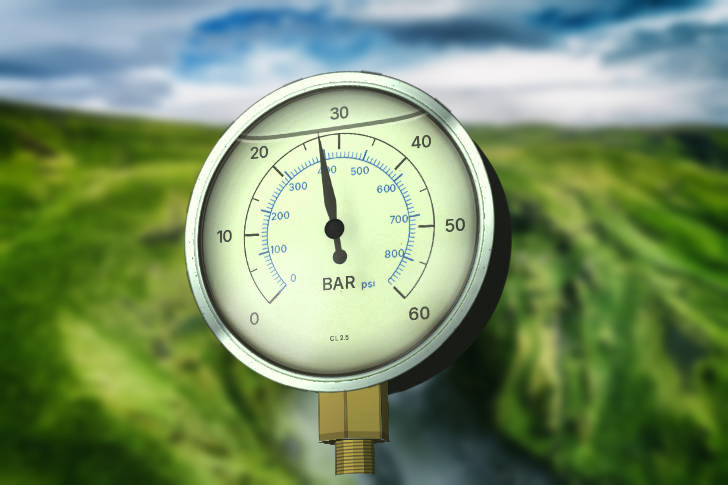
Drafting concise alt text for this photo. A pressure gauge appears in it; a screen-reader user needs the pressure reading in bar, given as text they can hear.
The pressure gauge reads 27.5 bar
